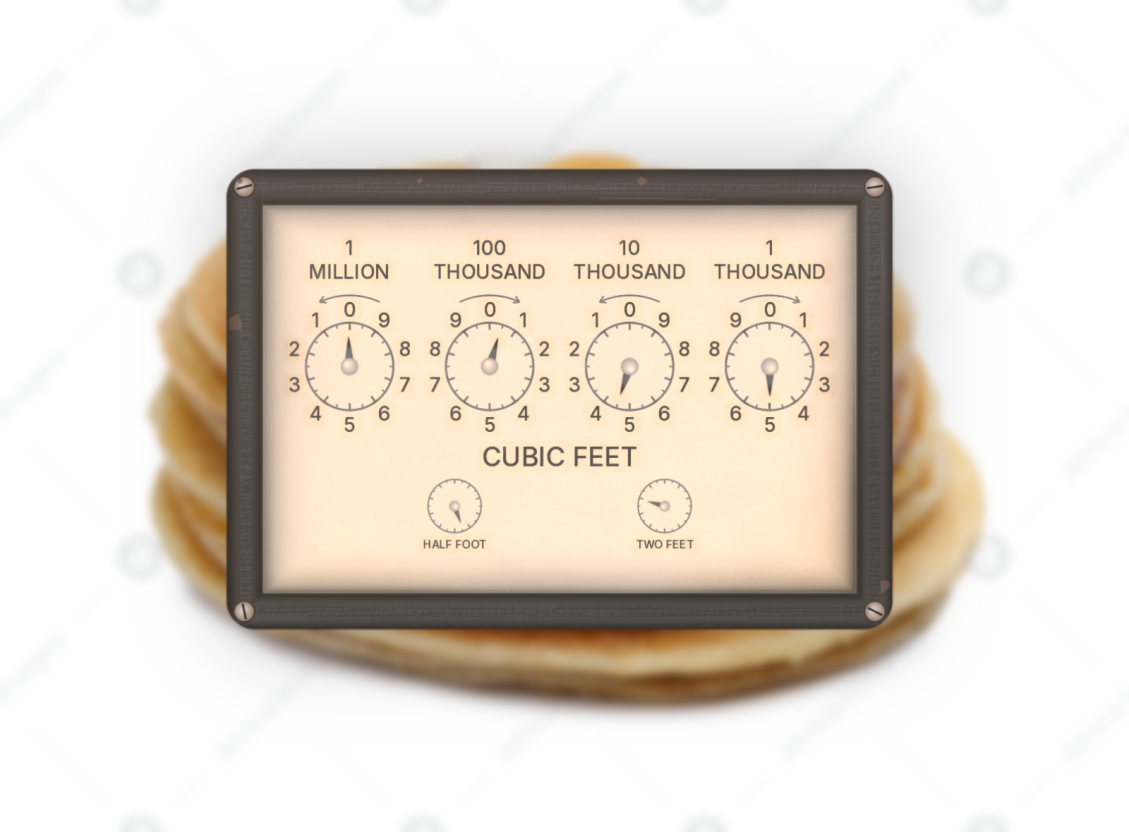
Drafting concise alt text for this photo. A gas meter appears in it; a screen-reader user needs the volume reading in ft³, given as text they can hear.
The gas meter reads 4500 ft³
